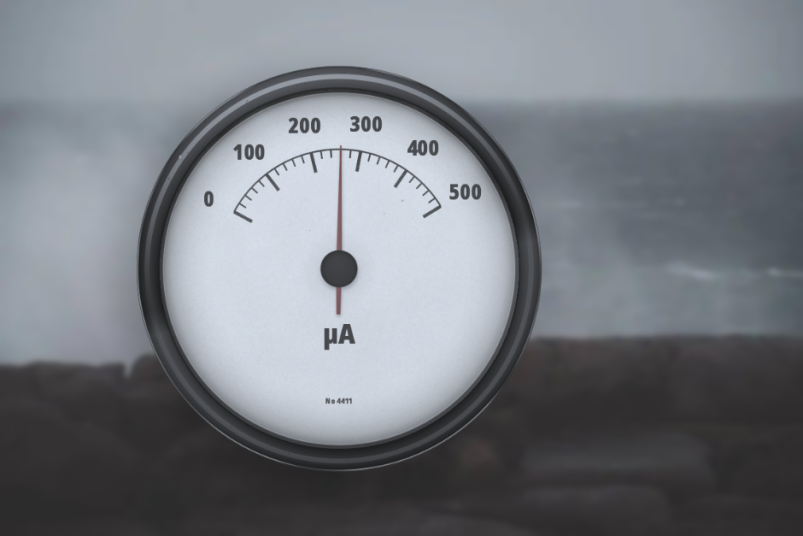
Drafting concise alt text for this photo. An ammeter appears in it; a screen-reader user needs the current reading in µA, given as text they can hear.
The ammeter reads 260 µA
